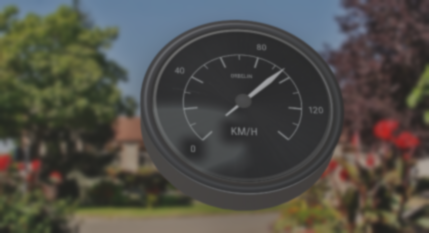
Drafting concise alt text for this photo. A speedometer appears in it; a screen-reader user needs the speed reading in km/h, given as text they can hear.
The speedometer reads 95 km/h
